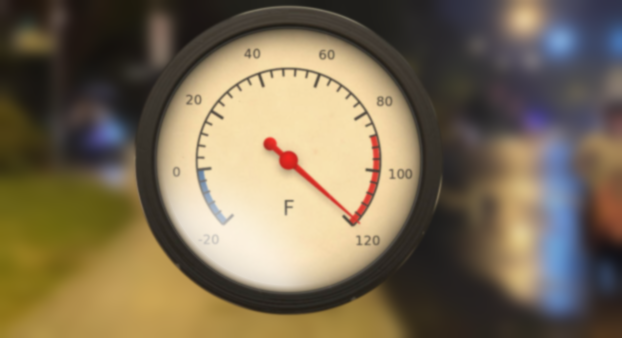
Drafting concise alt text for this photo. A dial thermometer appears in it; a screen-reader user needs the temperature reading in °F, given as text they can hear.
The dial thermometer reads 118 °F
